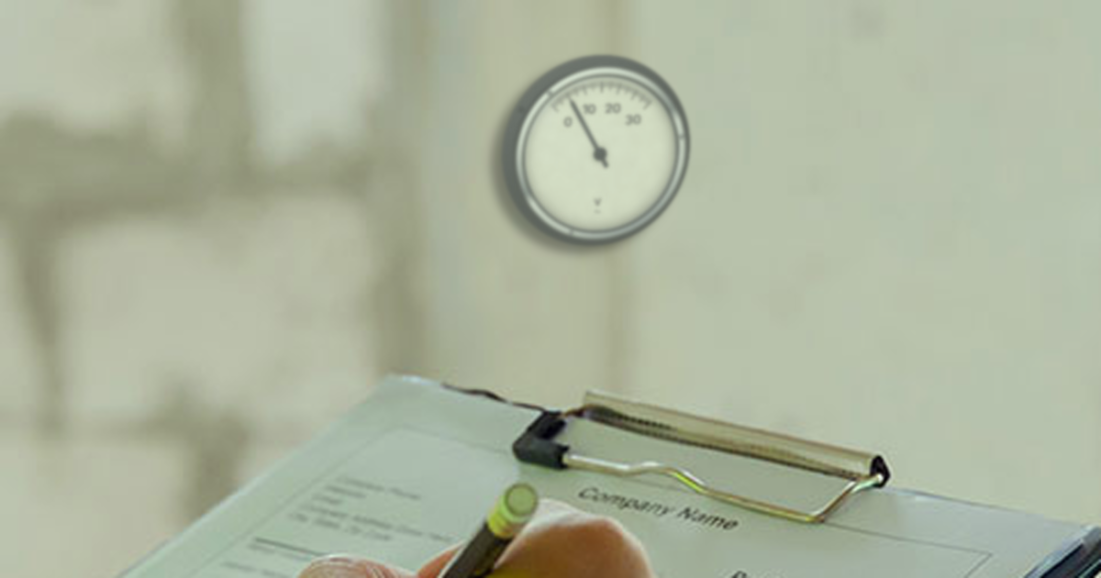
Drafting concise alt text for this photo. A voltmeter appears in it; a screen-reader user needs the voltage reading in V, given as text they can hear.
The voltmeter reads 5 V
